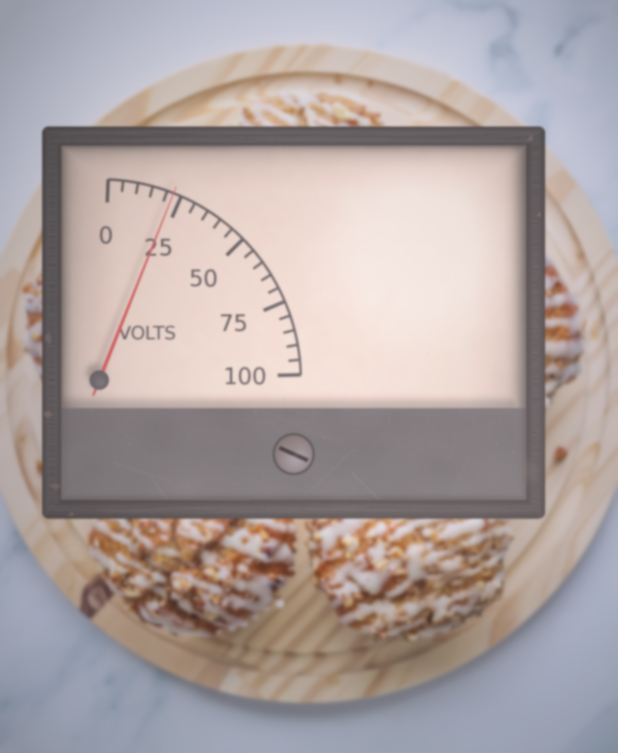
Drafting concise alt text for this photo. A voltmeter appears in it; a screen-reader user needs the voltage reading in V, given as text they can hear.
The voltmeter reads 22.5 V
